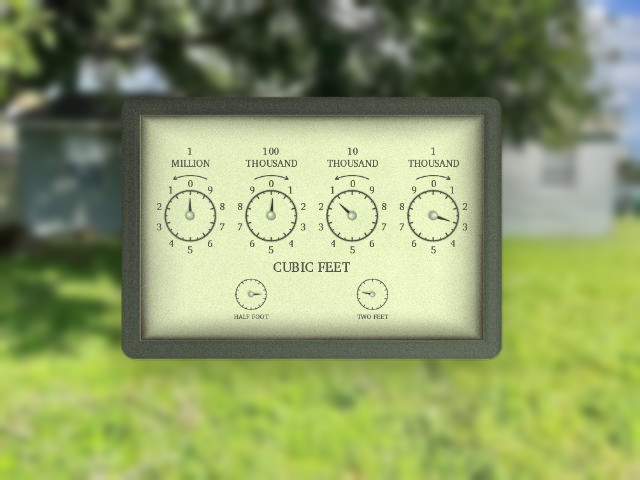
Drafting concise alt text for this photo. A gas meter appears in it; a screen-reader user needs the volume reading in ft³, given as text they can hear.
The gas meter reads 1300 ft³
